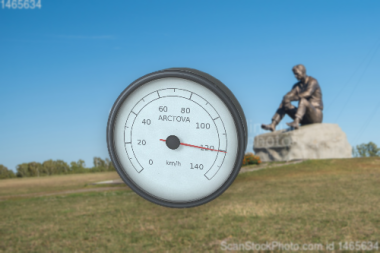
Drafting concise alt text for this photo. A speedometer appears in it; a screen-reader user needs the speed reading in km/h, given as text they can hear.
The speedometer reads 120 km/h
